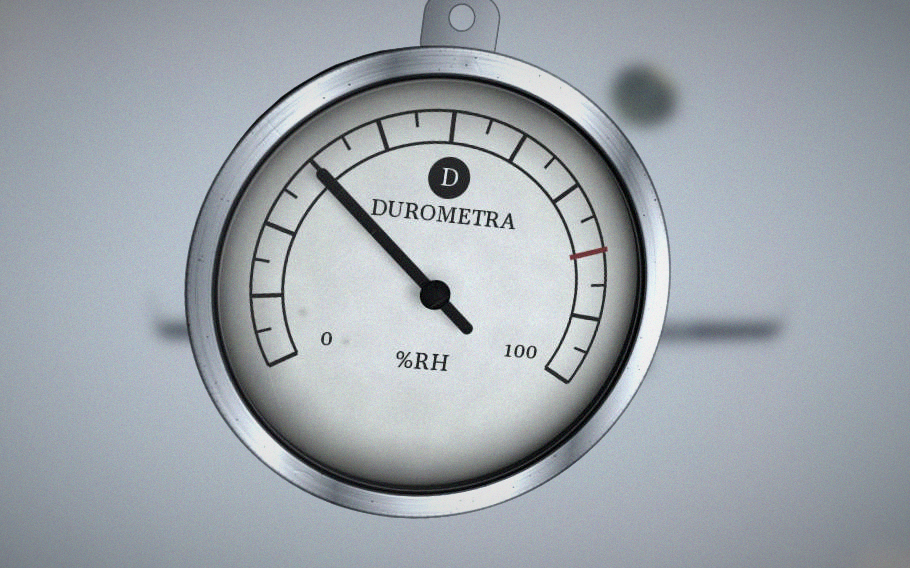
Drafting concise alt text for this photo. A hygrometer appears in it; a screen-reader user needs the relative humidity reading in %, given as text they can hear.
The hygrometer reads 30 %
